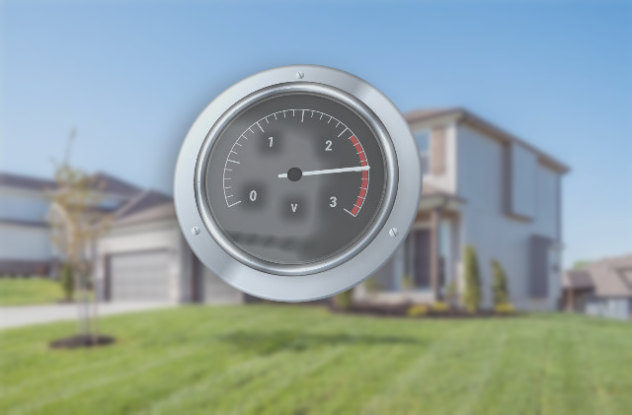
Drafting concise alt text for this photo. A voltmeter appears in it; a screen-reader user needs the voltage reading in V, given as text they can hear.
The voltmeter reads 2.5 V
